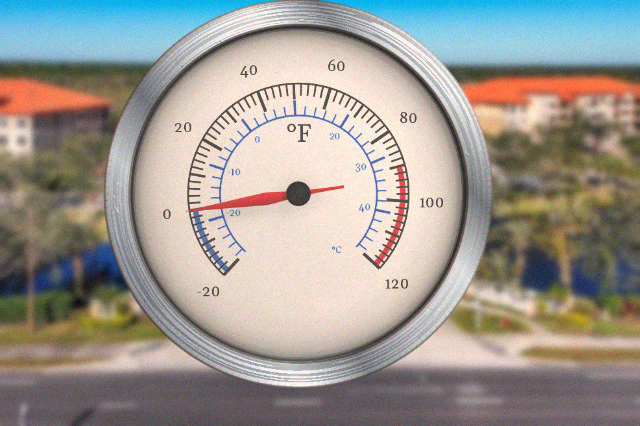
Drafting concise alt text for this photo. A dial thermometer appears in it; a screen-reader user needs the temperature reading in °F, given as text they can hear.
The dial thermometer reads 0 °F
